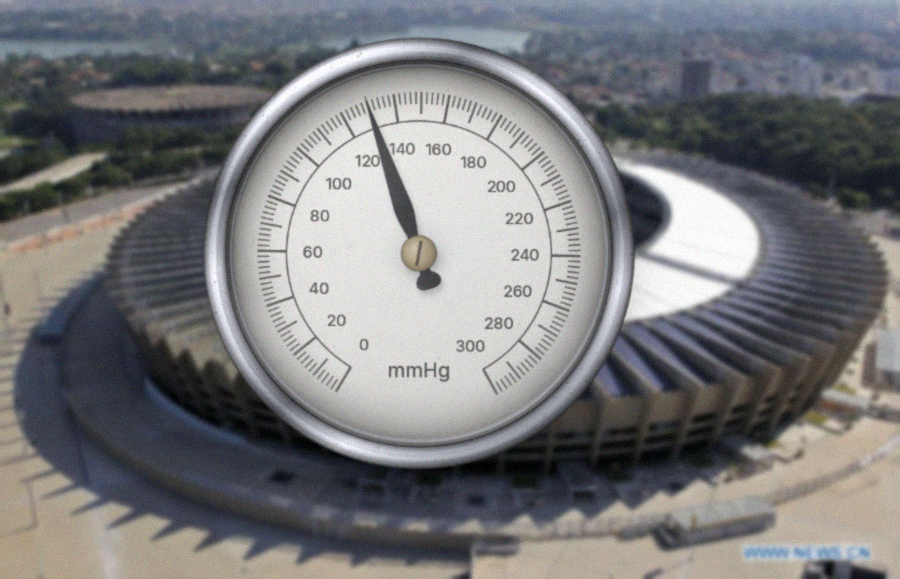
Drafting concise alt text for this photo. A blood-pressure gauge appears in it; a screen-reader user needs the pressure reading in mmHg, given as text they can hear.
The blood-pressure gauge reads 130 mmHg
